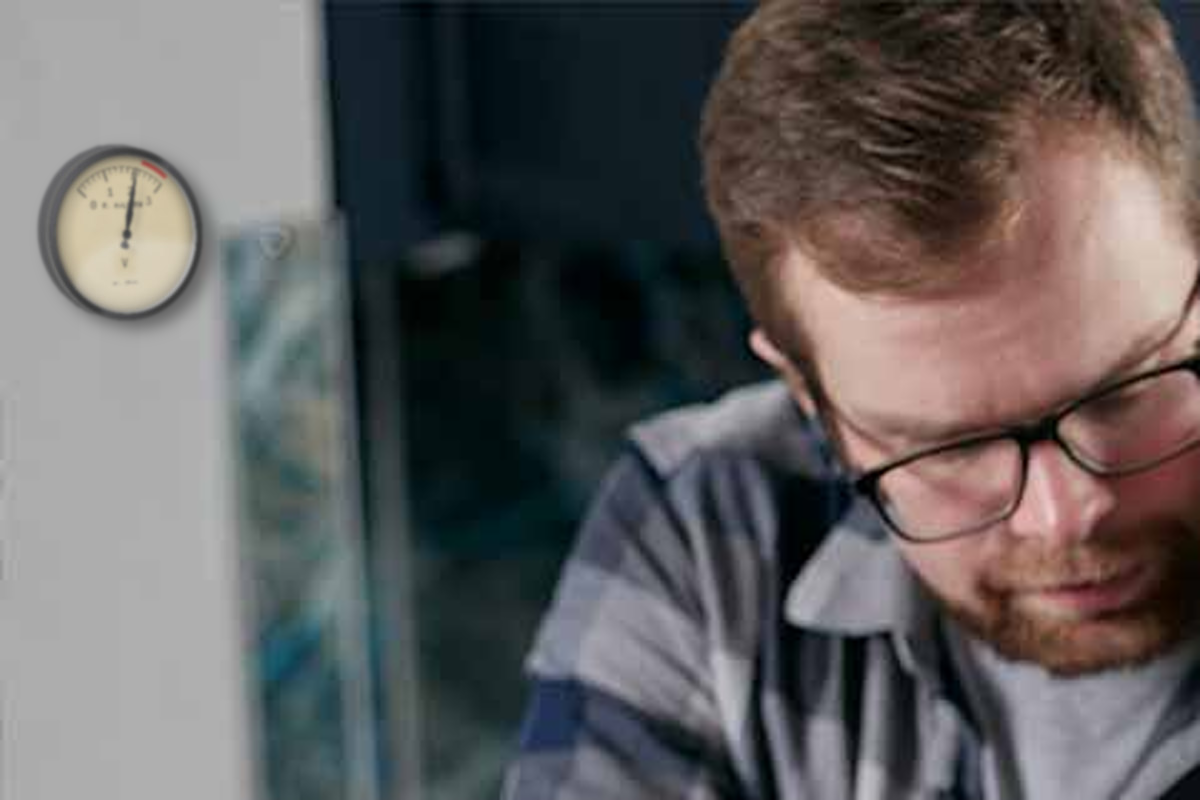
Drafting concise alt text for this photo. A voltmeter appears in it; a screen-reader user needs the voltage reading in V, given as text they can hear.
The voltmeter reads 2 V
